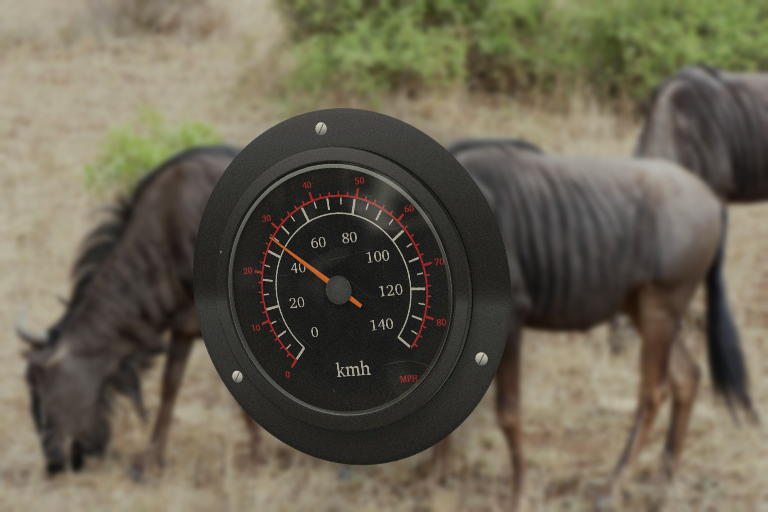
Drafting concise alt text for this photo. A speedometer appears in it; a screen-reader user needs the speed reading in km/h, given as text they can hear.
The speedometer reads 45 km/h
